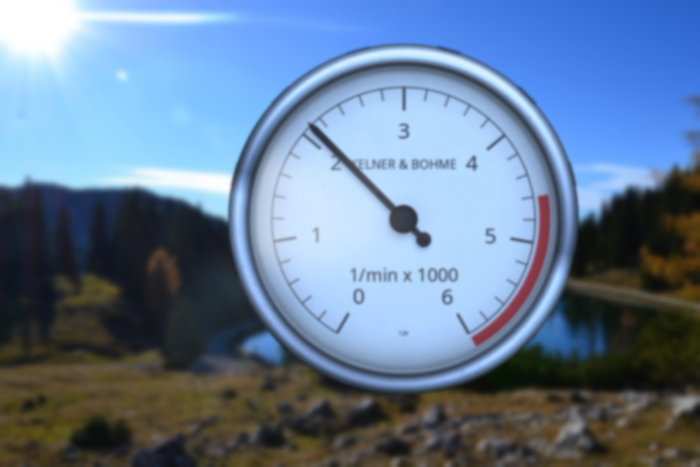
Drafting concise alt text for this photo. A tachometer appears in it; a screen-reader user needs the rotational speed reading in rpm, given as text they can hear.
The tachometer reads 2100 rpm
